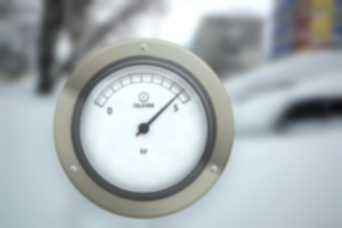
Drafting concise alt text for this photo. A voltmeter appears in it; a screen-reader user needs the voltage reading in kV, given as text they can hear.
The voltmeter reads 4.5 kV
